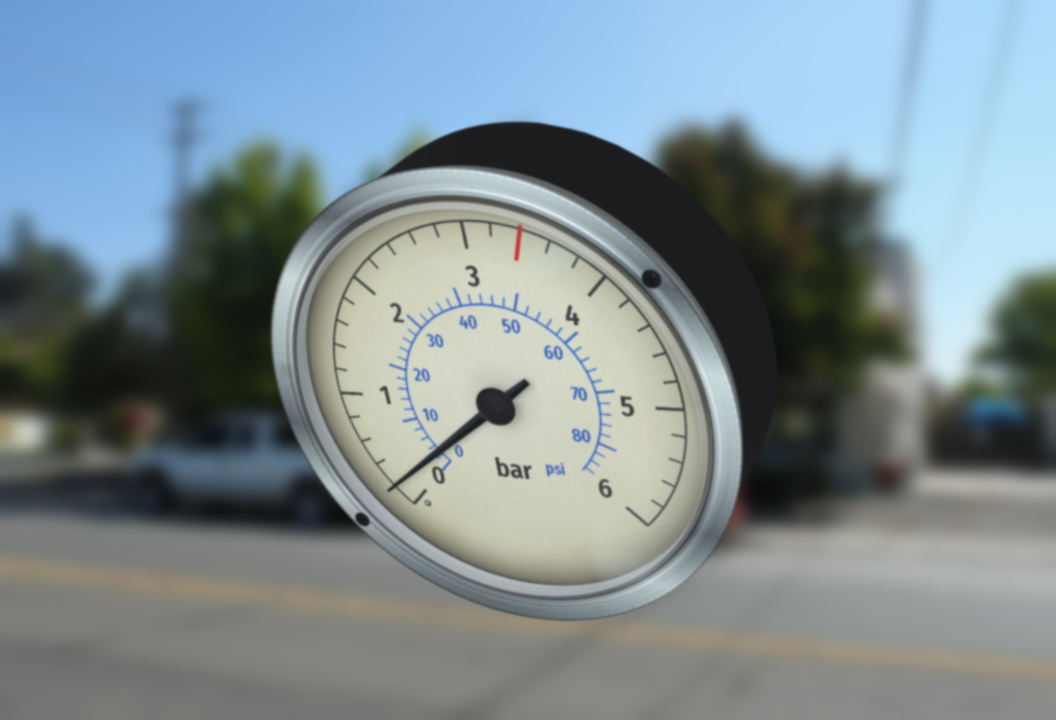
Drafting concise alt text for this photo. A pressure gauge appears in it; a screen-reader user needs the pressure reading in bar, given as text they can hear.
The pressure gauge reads 0.2 bar
